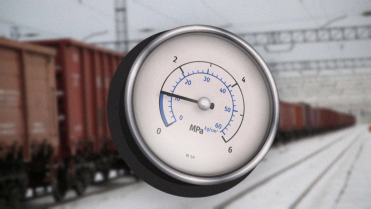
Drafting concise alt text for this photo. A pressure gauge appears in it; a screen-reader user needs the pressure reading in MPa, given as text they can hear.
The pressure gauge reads 1 MPa
